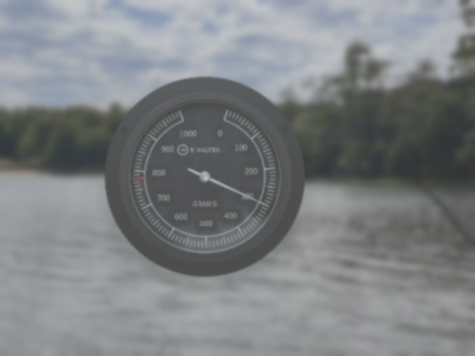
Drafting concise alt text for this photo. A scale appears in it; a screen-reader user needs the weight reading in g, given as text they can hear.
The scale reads 300 g
